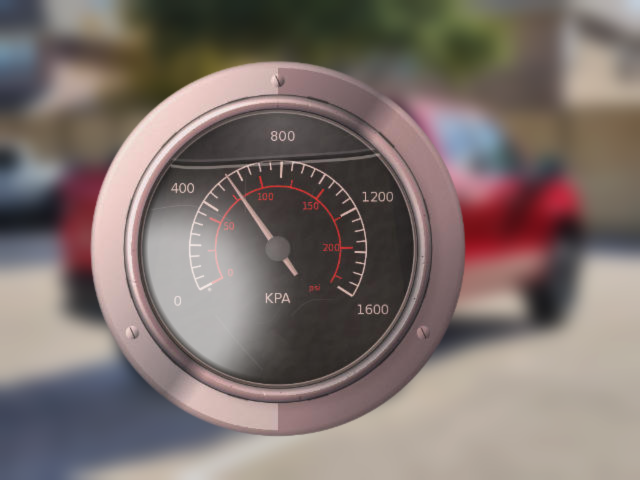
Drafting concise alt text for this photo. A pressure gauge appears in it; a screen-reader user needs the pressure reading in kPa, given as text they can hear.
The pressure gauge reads 550 kPa
